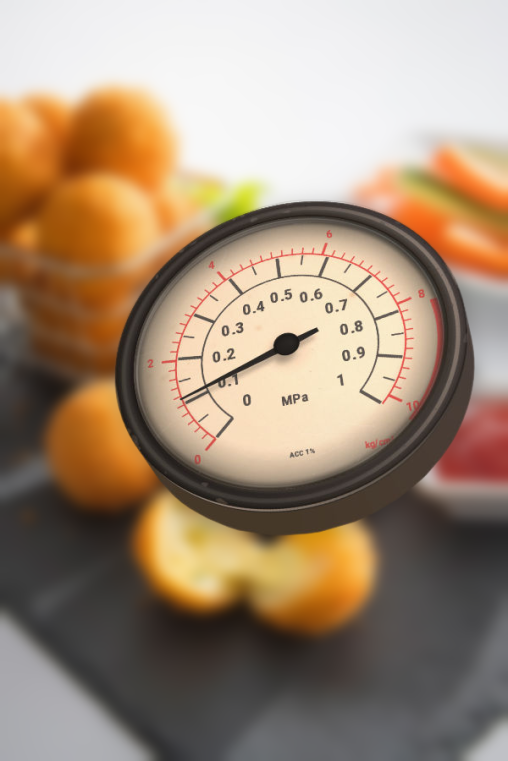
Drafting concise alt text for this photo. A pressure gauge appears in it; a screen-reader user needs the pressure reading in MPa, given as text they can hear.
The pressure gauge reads 0.1 MPa
